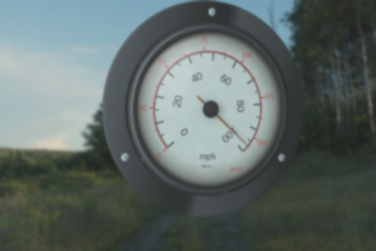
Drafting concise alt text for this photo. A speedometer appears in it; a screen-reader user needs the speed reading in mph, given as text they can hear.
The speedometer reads 97.5 mph
